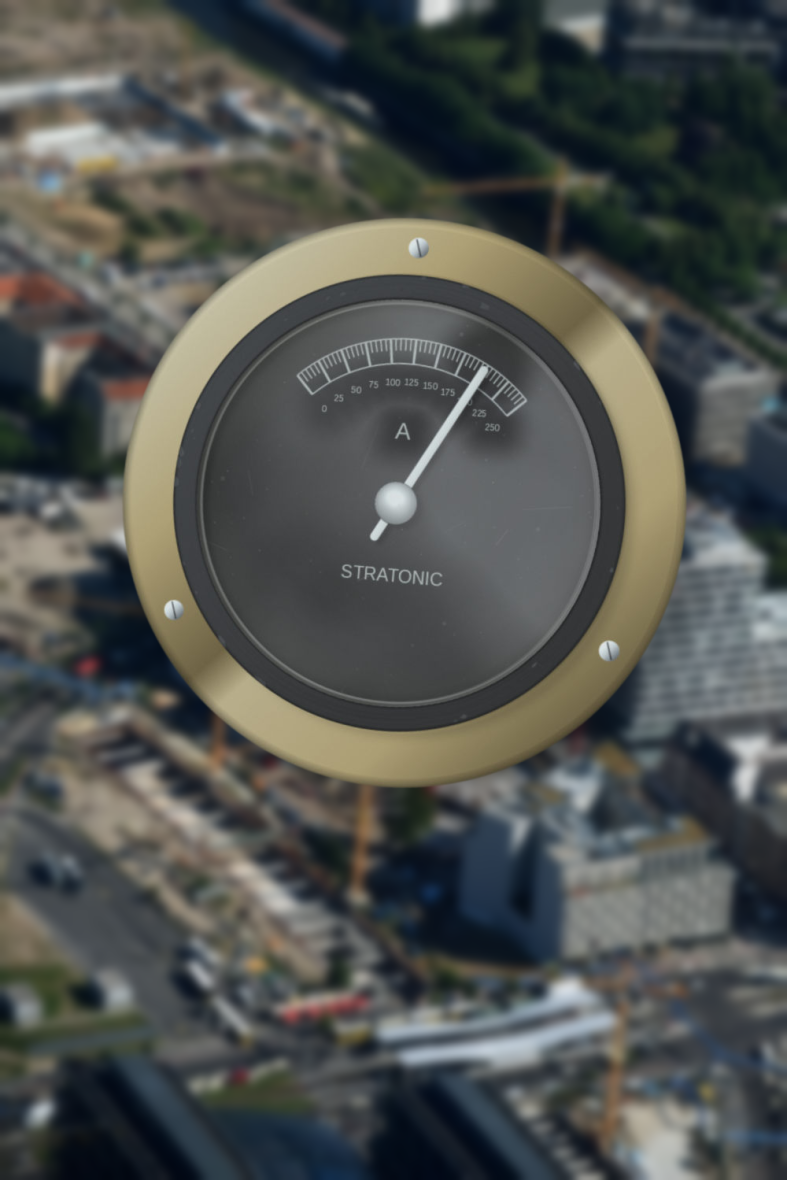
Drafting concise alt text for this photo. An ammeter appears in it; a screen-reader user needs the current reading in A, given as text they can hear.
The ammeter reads 200 A
